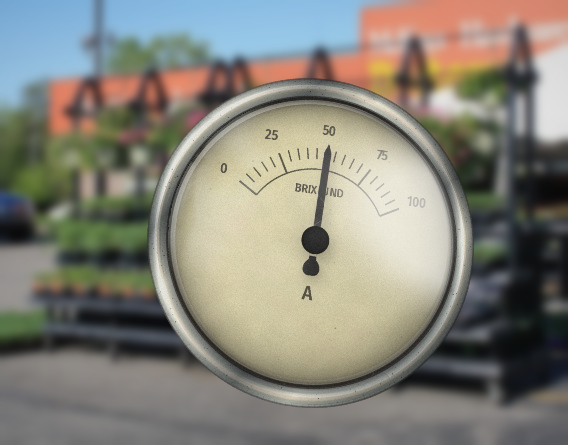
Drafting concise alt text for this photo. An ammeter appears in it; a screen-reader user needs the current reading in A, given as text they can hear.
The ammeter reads 50 A
